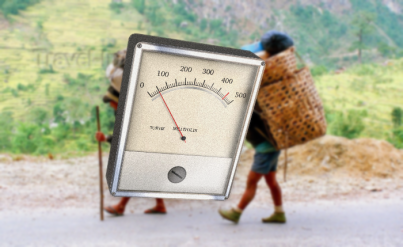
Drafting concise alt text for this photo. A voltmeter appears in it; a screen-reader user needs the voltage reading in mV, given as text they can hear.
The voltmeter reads 50 mV
